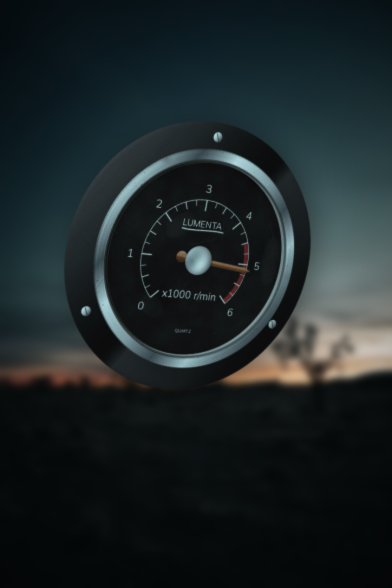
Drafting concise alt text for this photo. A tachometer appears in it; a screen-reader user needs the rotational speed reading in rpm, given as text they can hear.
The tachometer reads 5125 rpm
